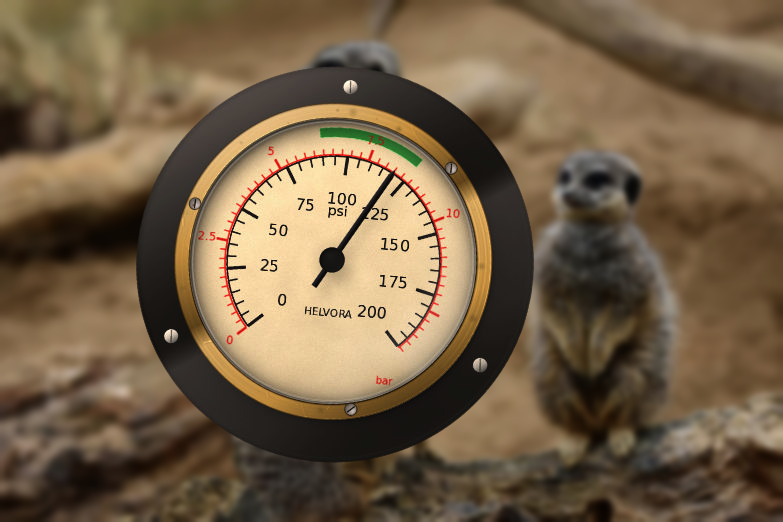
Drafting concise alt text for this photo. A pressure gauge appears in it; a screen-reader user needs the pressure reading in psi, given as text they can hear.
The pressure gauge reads 120 psi
